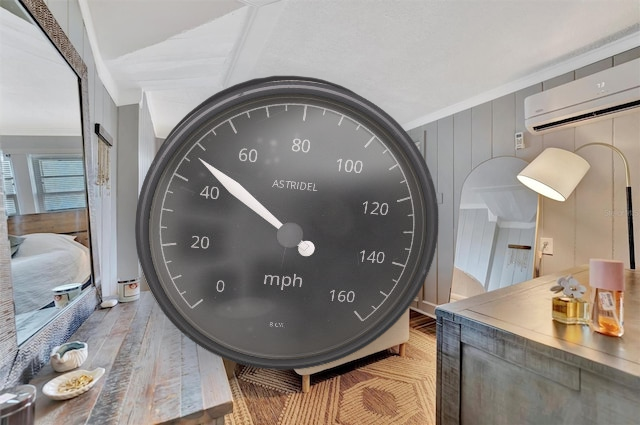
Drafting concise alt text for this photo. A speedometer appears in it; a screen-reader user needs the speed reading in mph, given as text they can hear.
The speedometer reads 47.5 mph
